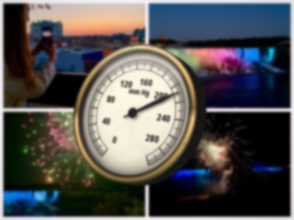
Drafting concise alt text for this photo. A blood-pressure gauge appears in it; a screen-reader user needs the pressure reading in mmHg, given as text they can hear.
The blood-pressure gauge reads 210 mmHg
